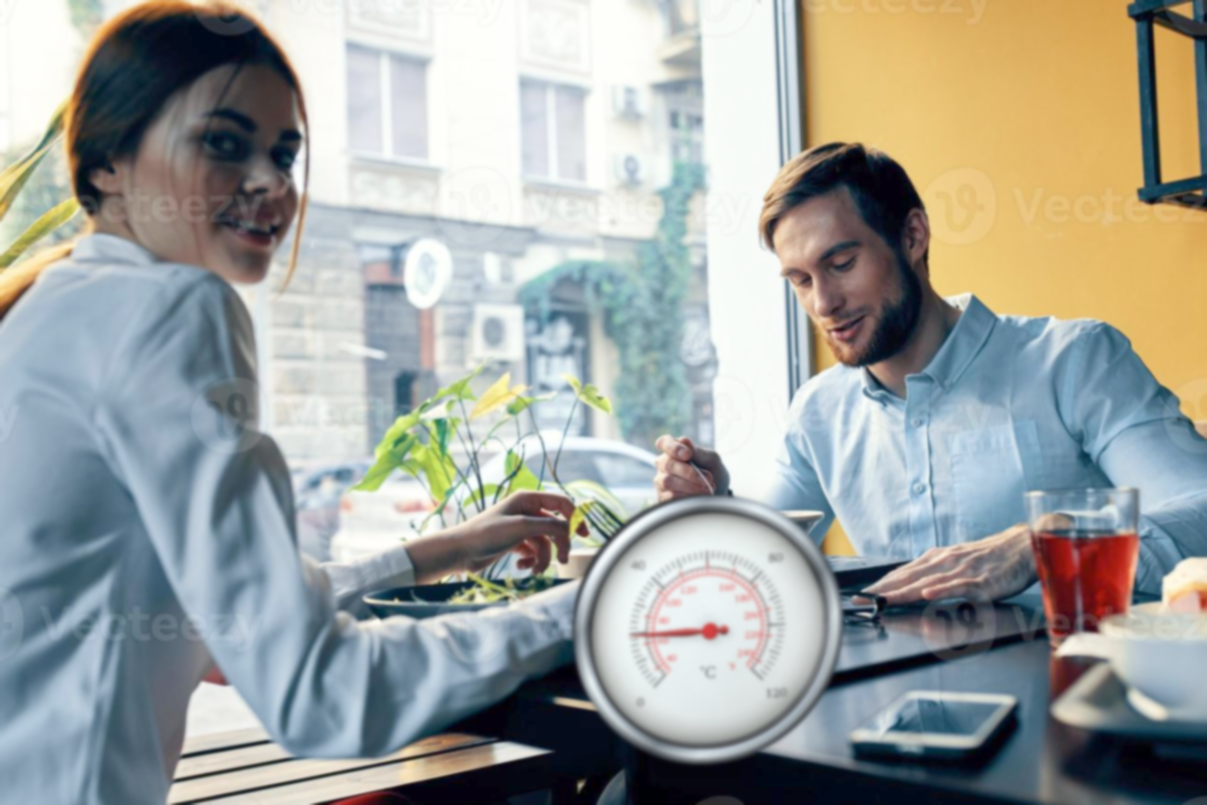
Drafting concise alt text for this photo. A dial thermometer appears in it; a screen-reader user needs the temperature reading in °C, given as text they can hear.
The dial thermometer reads 20 °C
